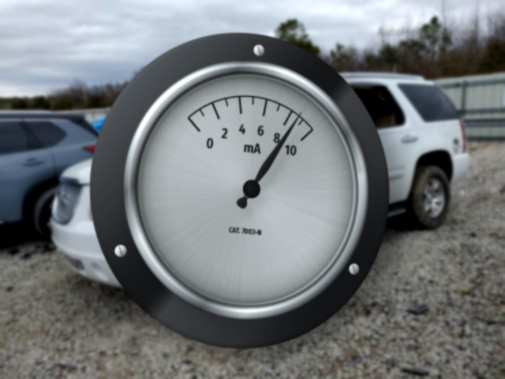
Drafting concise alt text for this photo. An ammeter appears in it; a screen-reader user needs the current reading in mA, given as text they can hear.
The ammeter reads 8.5 mA
